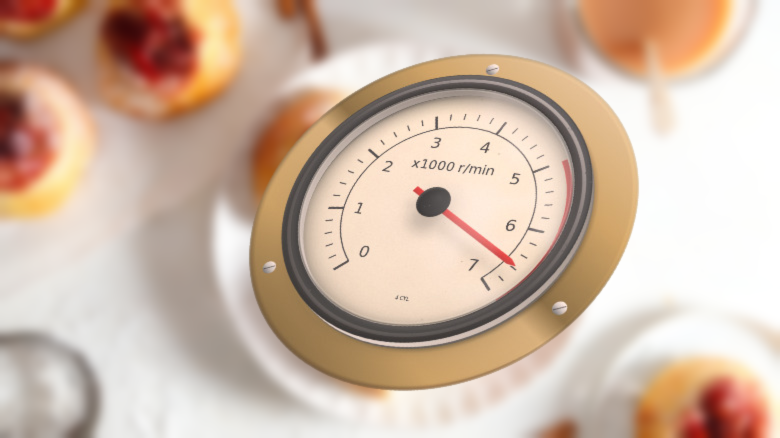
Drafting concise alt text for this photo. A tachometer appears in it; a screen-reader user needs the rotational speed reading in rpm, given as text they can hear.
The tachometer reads 6600 rpm
